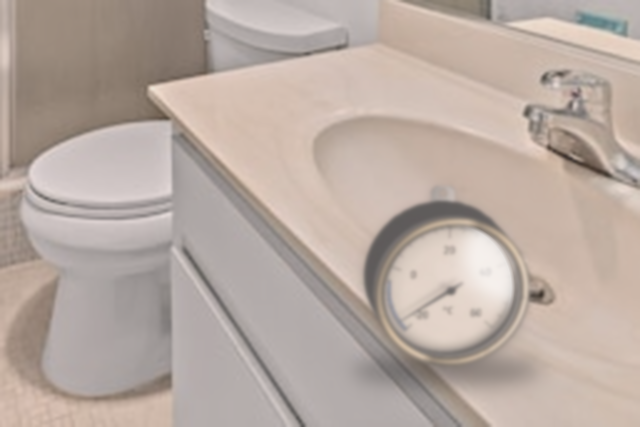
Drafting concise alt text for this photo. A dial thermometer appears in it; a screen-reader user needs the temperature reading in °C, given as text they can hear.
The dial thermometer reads -16 °C
